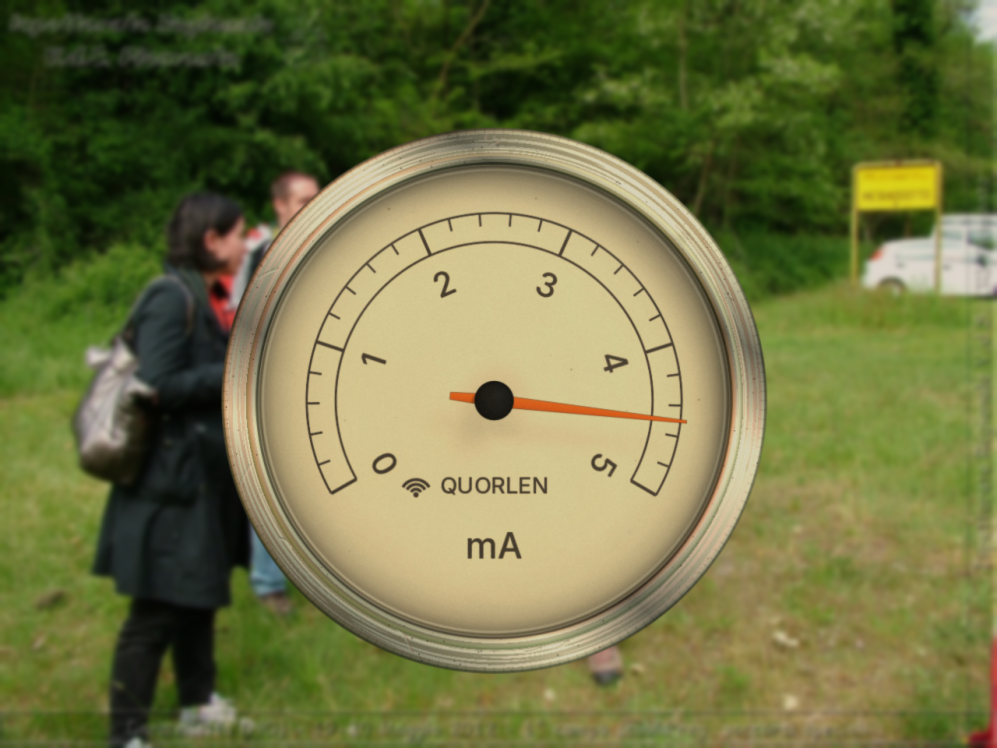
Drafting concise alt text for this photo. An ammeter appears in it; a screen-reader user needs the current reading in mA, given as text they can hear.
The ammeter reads 4.5 mA
